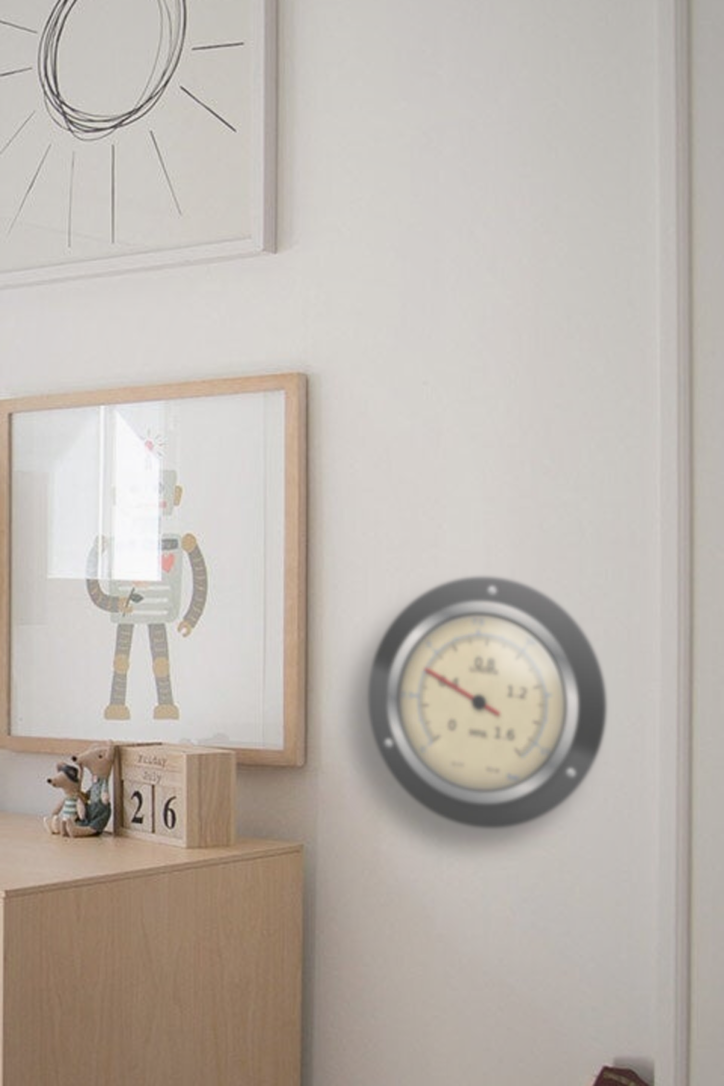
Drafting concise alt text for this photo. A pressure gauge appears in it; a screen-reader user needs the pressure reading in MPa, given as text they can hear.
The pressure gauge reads 0.4 MPa
